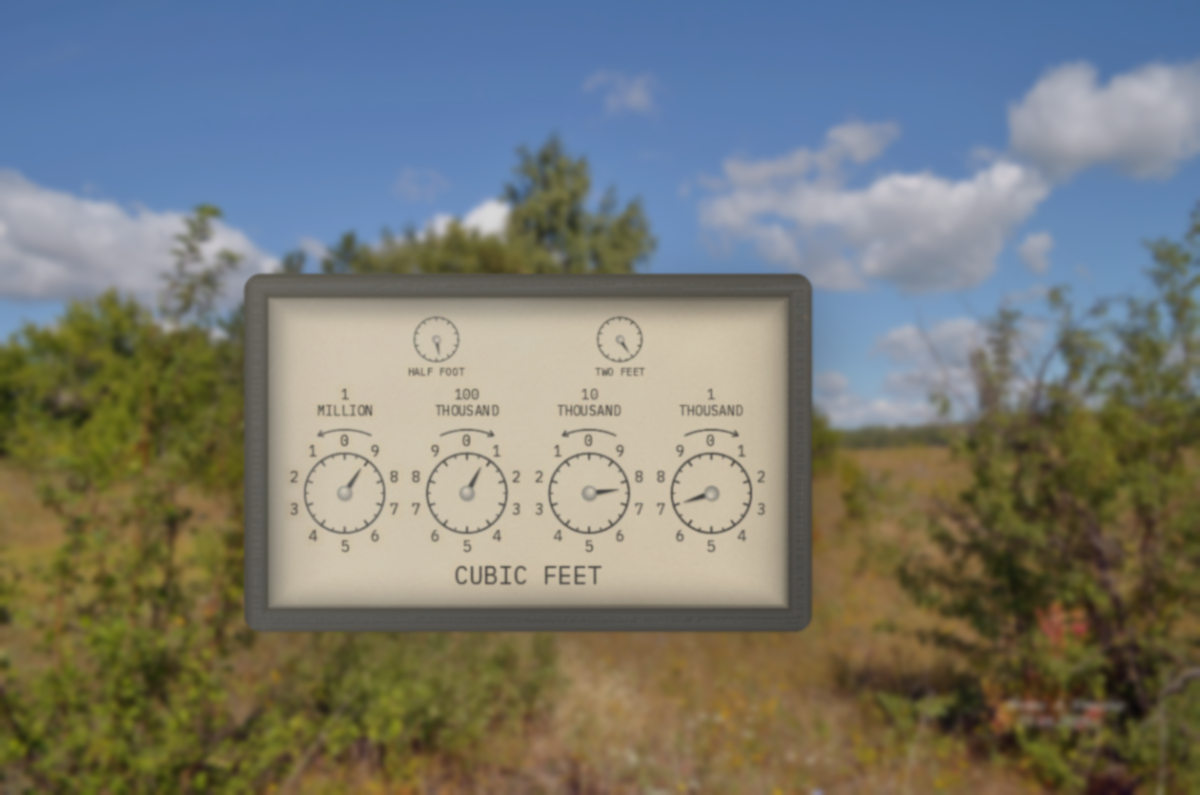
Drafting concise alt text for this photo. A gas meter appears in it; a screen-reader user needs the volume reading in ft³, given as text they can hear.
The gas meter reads 907700 ft³
